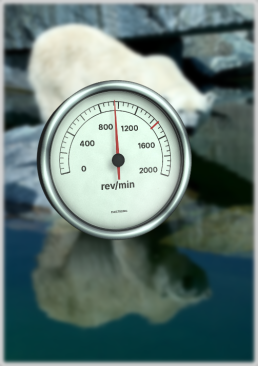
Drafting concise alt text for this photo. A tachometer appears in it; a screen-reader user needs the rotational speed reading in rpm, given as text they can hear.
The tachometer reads 950 rpm
